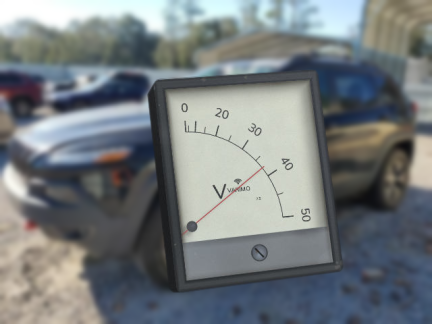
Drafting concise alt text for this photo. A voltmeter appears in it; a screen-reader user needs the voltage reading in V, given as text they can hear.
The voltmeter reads 37.5 V
